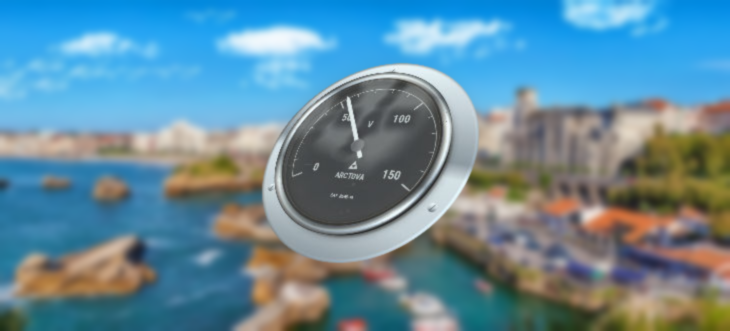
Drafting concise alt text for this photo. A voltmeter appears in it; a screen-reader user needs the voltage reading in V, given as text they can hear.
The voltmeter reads 55 V
